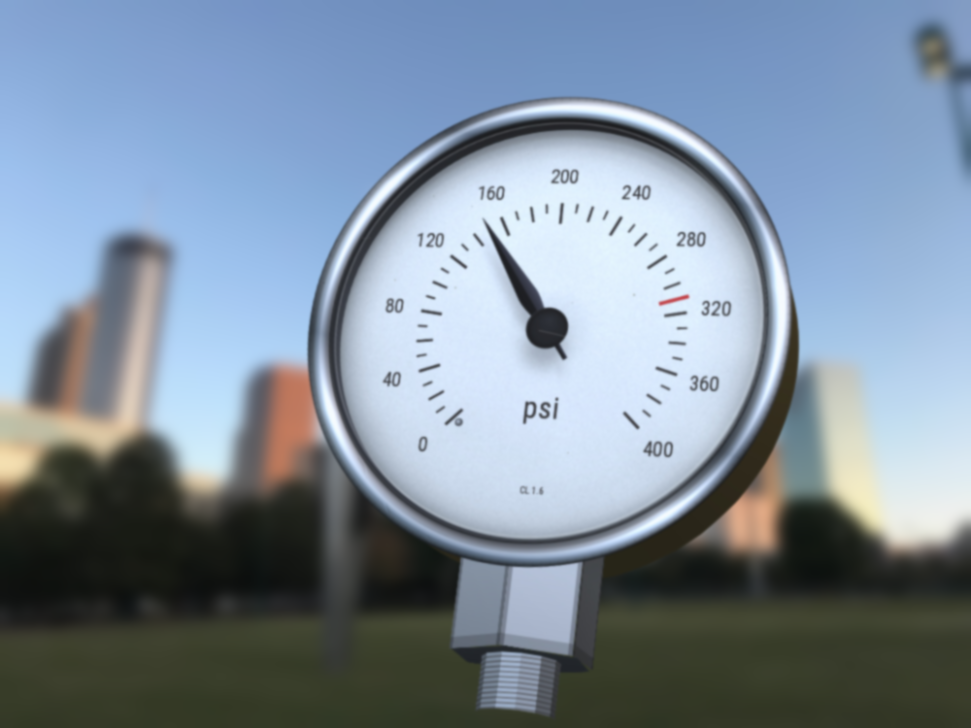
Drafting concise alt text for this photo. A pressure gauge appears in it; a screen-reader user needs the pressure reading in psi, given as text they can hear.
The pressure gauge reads 150 psi
